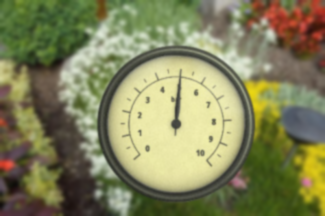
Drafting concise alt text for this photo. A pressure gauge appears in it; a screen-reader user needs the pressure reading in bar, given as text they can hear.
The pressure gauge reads 5 bar
